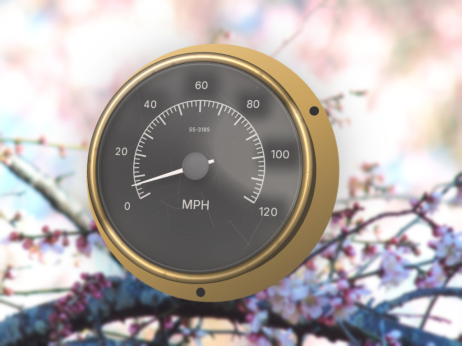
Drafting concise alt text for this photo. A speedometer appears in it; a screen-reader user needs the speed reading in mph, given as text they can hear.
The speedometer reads 6 mph
